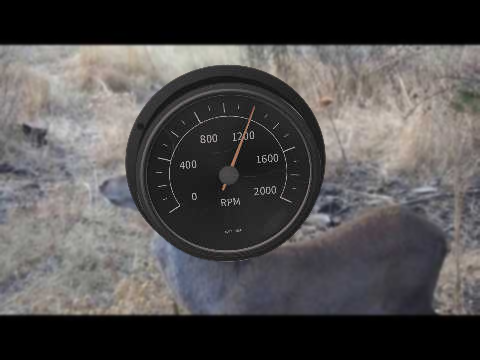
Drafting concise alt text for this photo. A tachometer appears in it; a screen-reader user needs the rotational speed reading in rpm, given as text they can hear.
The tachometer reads 1200 rpm
